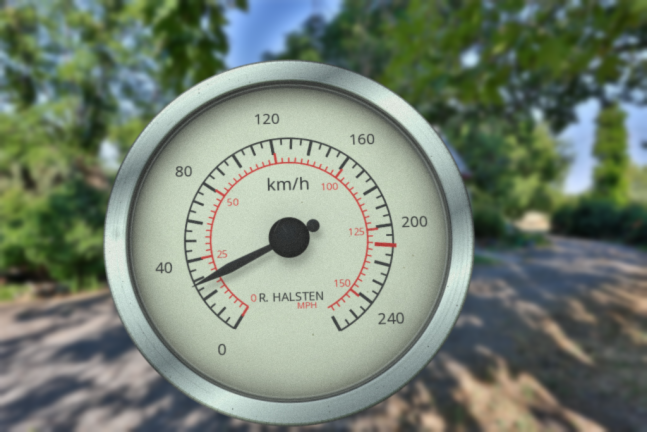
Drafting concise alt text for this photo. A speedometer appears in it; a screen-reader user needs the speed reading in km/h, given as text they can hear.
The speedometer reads 27.5 km/h
